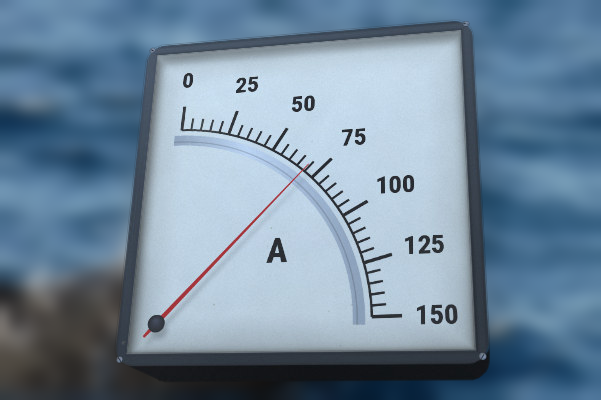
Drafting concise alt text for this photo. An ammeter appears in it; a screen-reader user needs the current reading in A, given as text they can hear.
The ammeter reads 70 A
